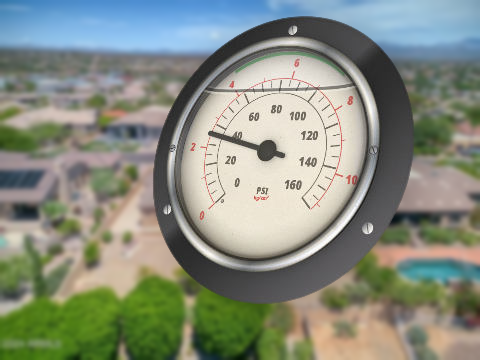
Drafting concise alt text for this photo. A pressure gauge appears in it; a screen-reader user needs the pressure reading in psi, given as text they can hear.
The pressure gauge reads 35 psi
